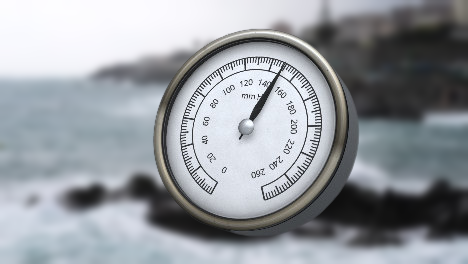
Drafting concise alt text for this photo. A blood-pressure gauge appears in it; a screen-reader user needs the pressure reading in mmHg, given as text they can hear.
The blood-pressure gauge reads 150 mmHg
